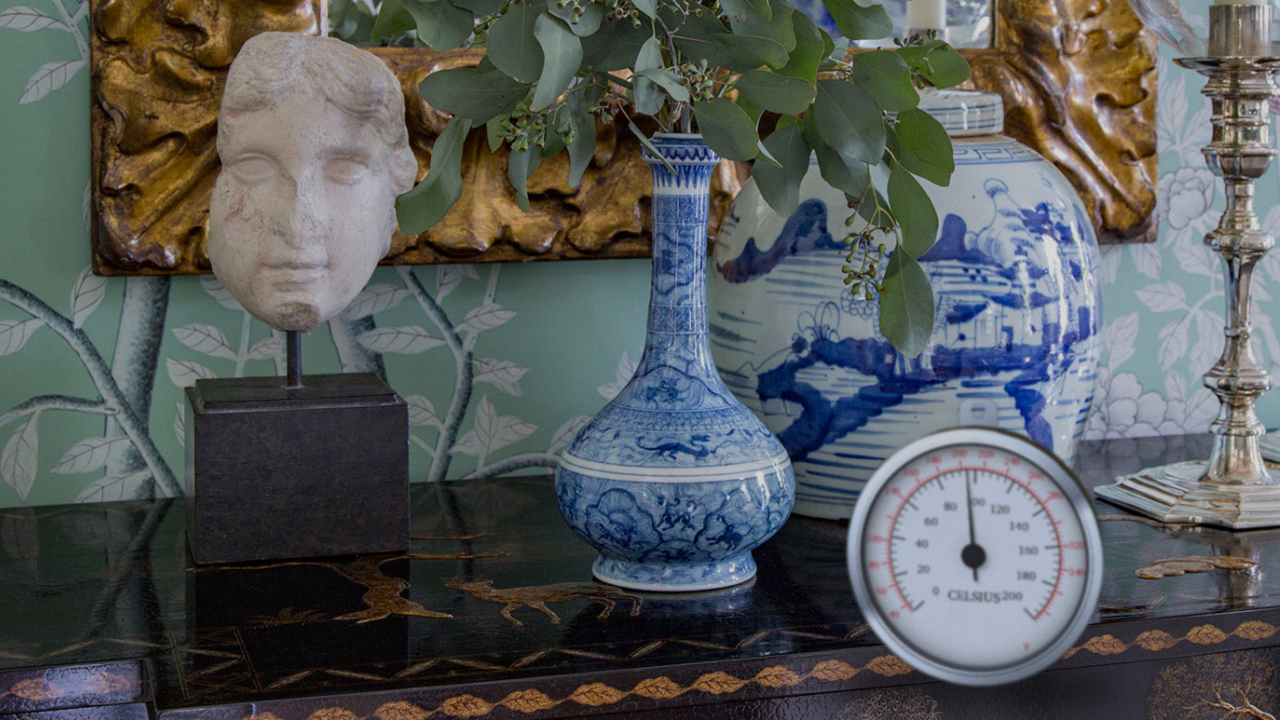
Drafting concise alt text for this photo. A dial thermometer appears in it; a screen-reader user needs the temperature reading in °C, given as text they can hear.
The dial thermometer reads 96 °C
